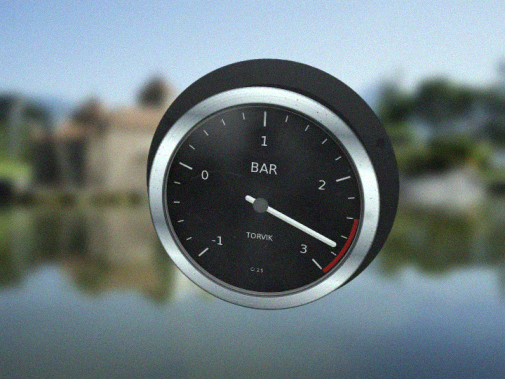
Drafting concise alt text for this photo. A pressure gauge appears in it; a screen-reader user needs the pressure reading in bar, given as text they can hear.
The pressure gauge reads 2.7 bar
